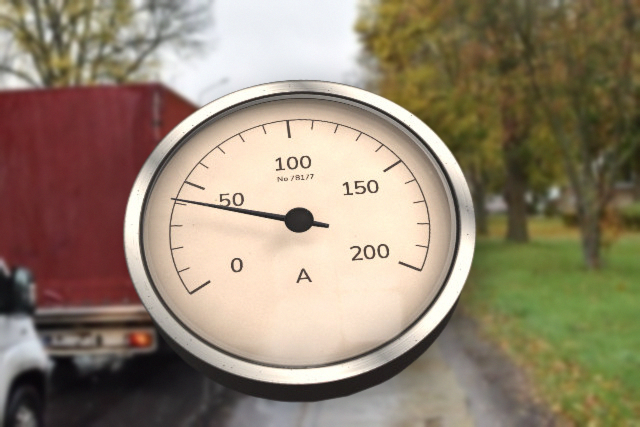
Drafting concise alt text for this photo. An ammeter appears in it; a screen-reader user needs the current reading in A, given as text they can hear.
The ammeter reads 40 A
